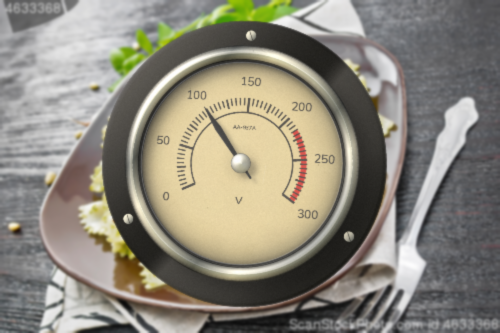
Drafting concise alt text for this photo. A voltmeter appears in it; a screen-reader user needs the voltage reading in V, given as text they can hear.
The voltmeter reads 100 V
